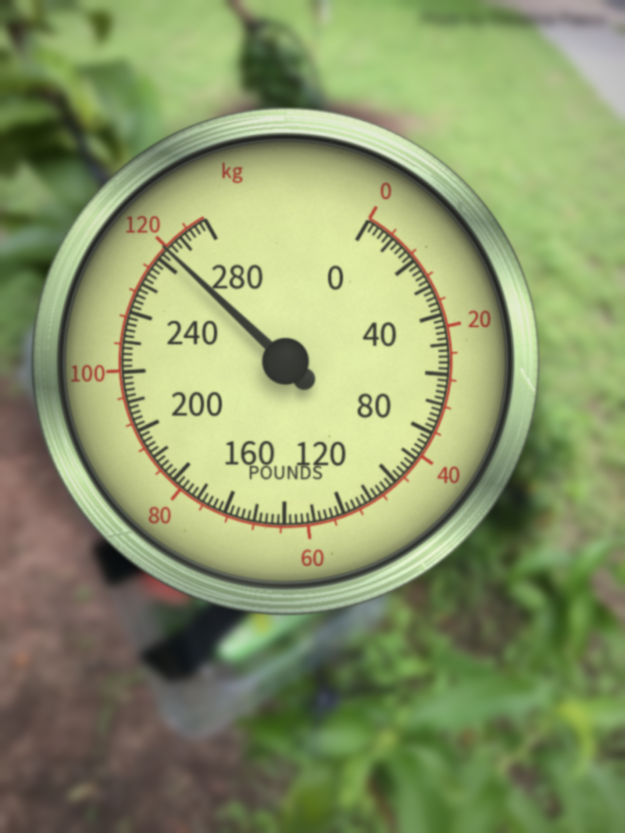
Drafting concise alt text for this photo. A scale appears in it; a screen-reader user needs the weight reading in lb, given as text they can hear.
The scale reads 264 lb
